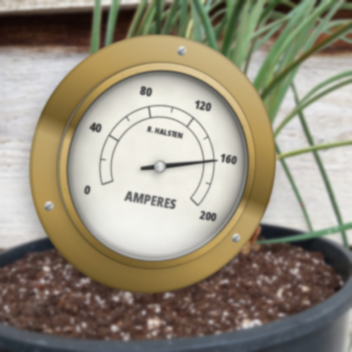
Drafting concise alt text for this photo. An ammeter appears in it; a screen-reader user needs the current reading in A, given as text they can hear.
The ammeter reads 160 A
